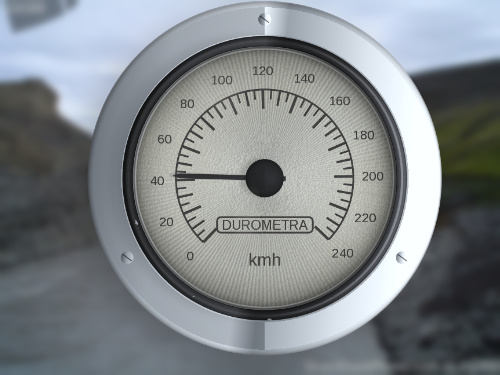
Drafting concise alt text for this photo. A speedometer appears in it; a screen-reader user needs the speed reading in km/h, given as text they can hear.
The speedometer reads 42.5 km/h
